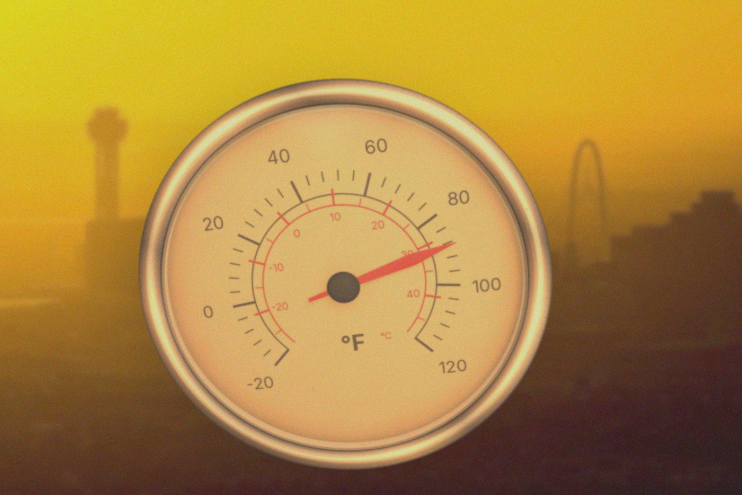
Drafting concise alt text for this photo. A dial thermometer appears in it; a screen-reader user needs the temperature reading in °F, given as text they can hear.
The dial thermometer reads 88 °F
